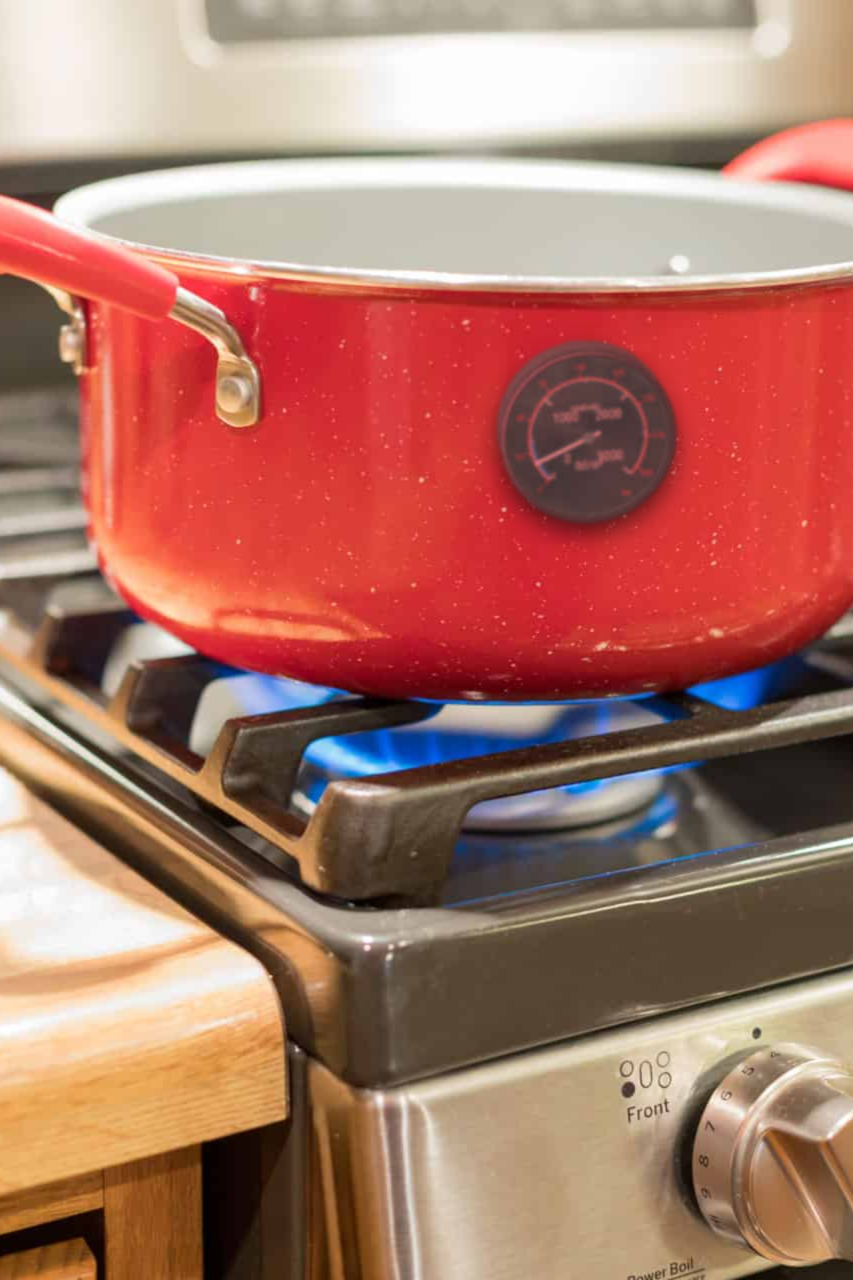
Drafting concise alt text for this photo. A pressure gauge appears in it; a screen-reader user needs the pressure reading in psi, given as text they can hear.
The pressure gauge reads 250 psi
